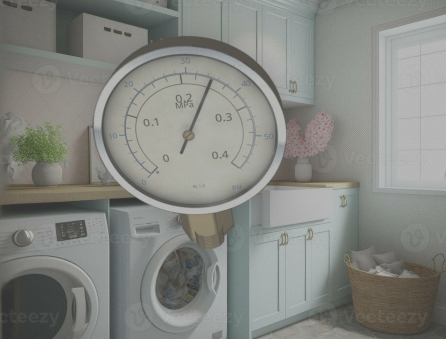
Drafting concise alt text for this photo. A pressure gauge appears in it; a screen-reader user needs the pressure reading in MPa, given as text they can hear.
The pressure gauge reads 0.24 MPa
